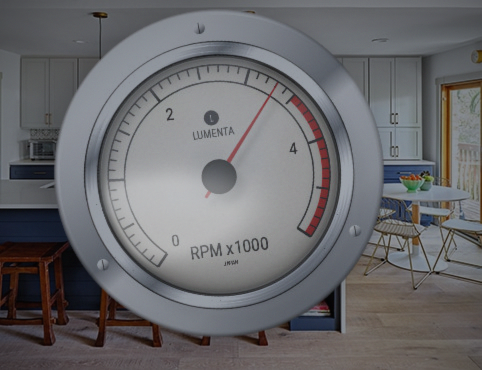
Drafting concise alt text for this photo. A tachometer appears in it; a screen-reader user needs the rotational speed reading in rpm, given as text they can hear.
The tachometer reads 3300 rpm
